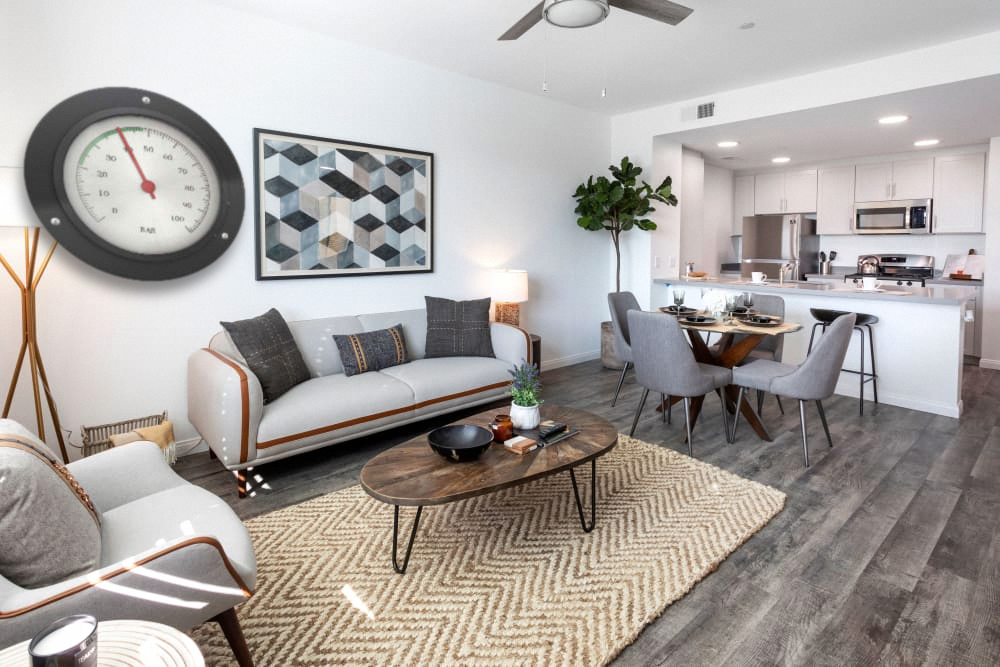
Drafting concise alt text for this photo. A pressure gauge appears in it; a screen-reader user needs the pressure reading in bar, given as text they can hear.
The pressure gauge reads 40 bar
